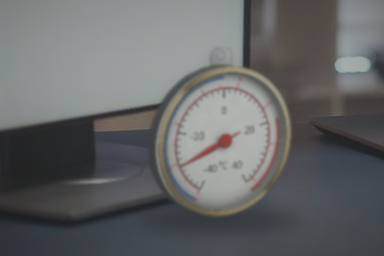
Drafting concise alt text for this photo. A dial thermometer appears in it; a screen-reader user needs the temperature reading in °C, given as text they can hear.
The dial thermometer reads -30 °C
